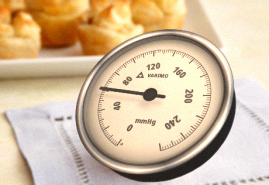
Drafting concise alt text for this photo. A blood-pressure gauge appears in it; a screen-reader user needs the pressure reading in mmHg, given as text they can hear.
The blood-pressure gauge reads 60 mmHg
